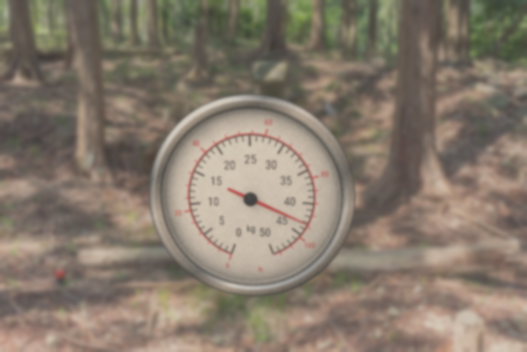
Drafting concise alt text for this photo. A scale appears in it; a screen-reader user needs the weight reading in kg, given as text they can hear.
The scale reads 43 kg
